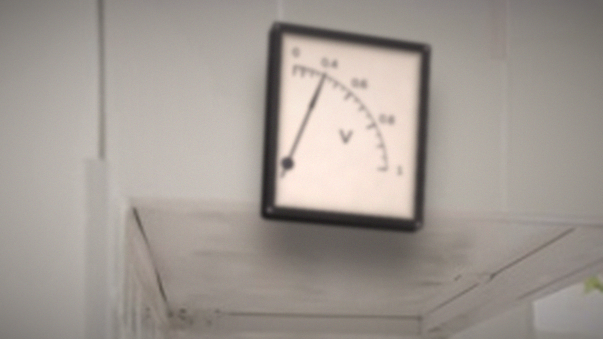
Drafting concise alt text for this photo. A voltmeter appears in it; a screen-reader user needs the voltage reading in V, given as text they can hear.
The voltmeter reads 0.4 V
